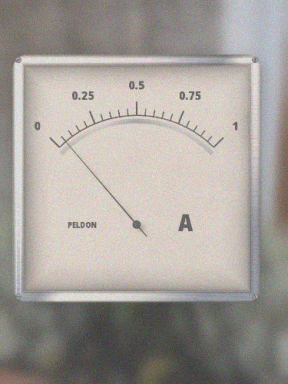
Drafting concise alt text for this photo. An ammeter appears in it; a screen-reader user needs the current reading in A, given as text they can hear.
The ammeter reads 0.05 A
